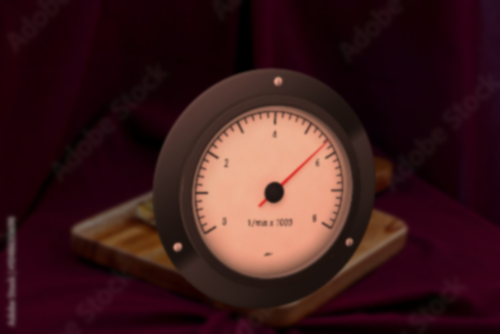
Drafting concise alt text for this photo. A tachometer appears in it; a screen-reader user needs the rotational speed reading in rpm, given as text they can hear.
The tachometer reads 5600 rpm
